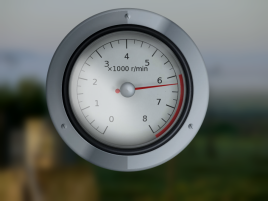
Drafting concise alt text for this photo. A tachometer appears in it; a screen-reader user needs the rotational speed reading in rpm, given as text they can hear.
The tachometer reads 6250 rpm
